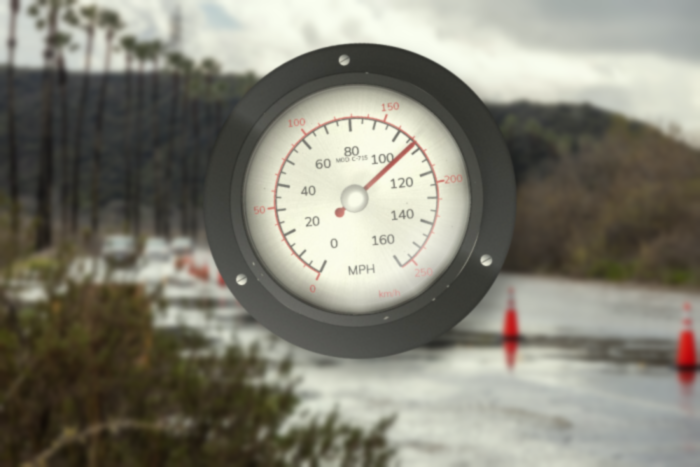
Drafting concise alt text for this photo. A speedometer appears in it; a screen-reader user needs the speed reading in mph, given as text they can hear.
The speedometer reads 107.5 mph
